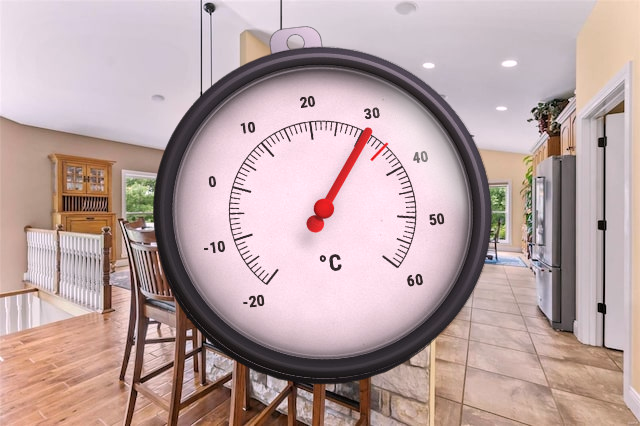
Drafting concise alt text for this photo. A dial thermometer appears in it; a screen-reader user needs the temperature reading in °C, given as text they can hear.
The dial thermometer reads 31 °C
